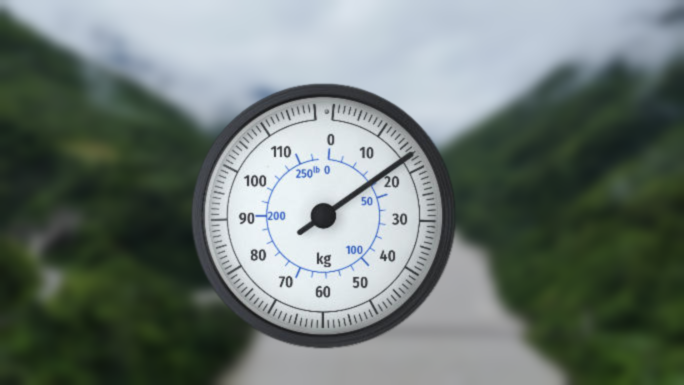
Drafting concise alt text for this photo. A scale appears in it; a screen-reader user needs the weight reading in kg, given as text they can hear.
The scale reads 17 kg
